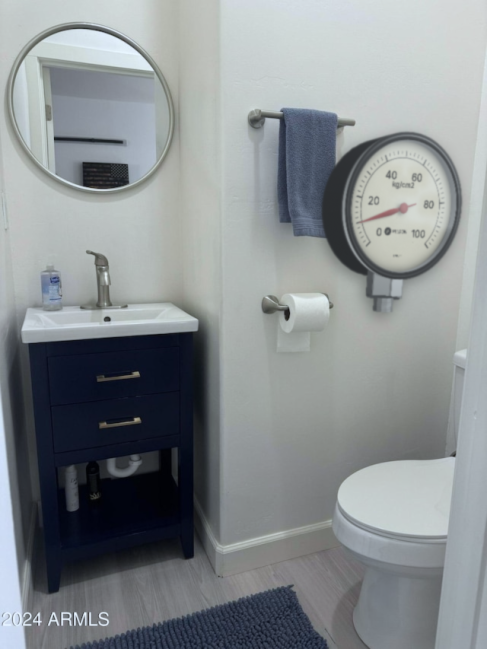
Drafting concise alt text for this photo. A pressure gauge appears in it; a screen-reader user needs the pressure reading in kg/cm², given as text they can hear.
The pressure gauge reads 10 kg/cm²
